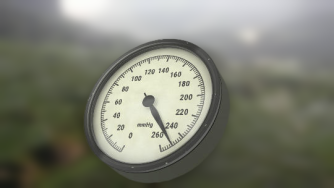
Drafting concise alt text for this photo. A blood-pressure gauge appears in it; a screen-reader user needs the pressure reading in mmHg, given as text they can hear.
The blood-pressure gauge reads 250 mmHg
